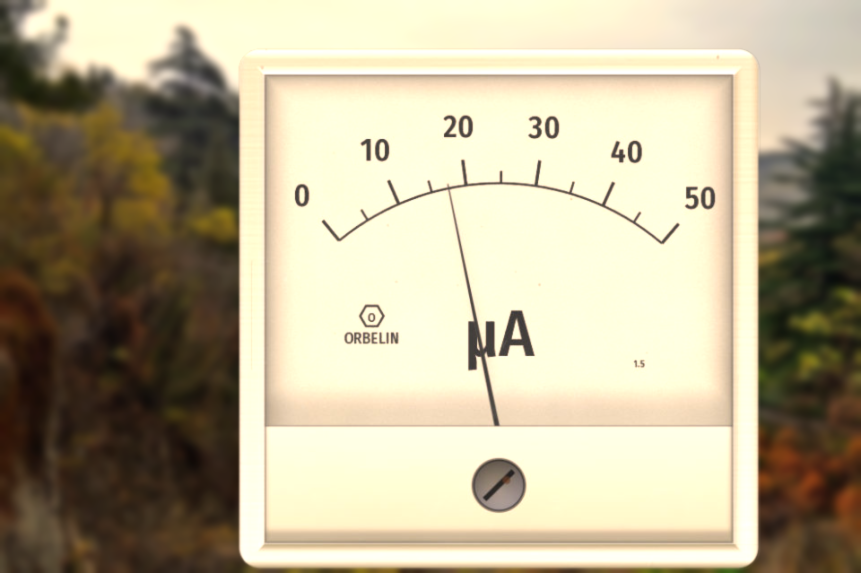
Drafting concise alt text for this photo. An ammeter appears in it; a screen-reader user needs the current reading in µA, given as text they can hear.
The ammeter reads 17.5 µA
